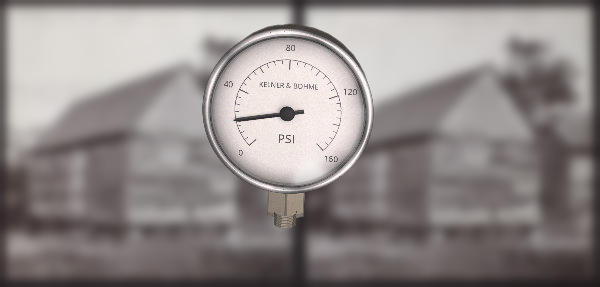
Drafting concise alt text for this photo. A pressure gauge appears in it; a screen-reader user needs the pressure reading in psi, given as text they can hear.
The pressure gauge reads 20 psi
